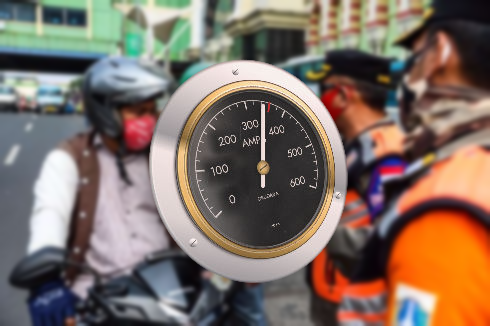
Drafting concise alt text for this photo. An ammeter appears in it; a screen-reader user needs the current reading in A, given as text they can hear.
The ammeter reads 340 A
